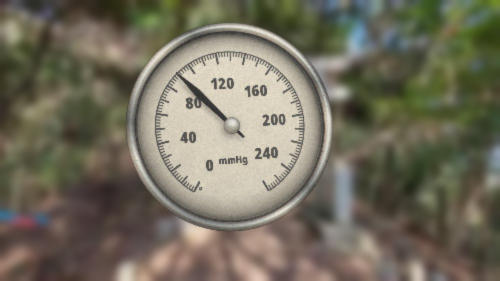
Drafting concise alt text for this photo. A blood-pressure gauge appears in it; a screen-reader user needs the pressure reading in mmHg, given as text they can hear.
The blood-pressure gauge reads 90 mmHg
